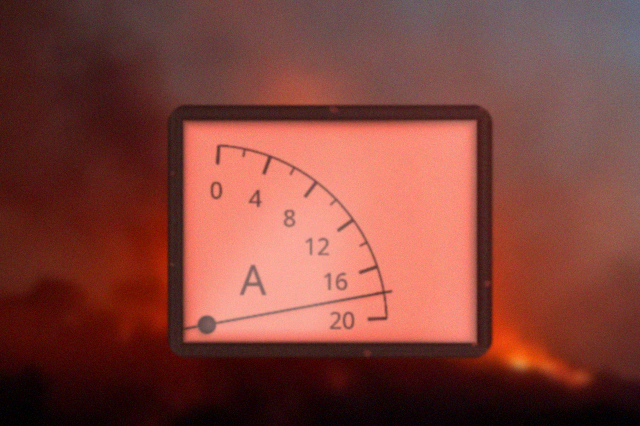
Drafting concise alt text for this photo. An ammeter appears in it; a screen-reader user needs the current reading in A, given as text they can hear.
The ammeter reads 18 A
